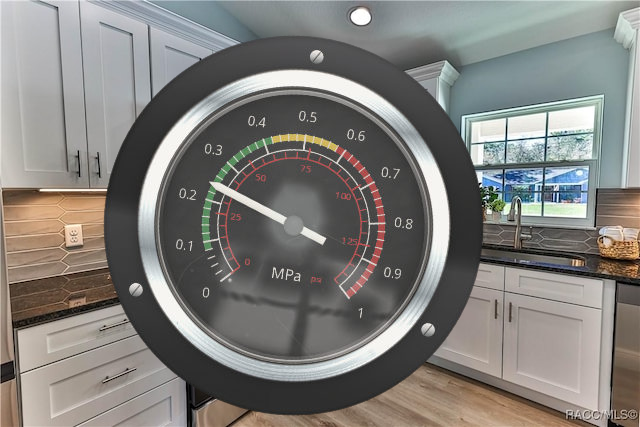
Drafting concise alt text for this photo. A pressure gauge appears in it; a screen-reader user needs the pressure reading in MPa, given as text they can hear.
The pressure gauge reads 0.24 MPa
